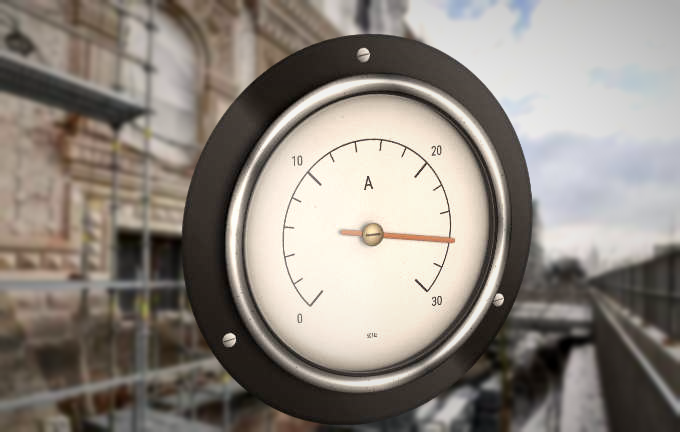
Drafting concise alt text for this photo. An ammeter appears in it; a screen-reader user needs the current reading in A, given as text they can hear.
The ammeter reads 26 A
